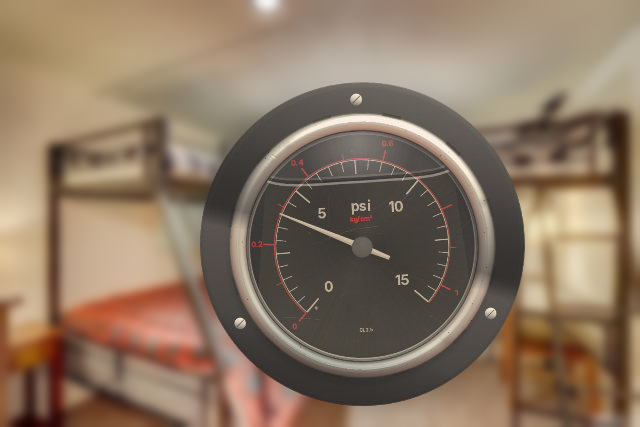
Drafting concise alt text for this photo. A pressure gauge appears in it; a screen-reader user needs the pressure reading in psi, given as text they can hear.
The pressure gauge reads 4 psi
